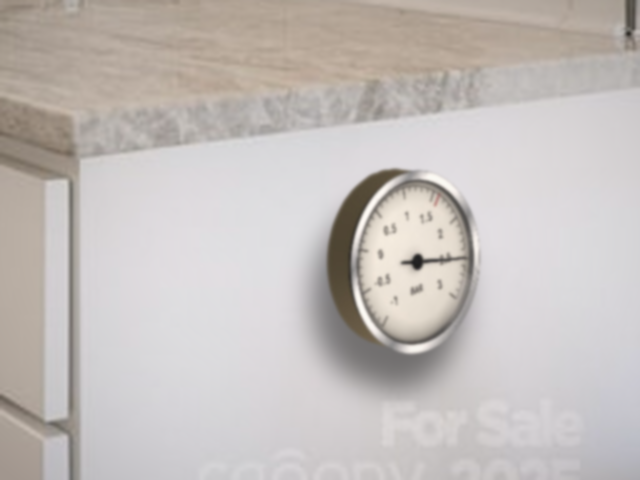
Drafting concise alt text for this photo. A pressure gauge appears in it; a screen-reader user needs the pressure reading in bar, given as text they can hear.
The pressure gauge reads 2.5 bar
